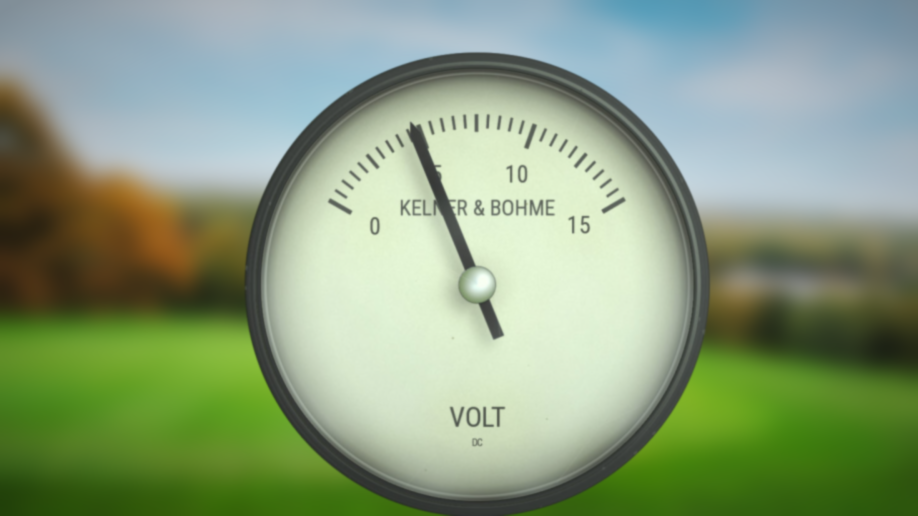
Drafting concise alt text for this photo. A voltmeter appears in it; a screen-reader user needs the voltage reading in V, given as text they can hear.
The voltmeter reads 4.75 V
